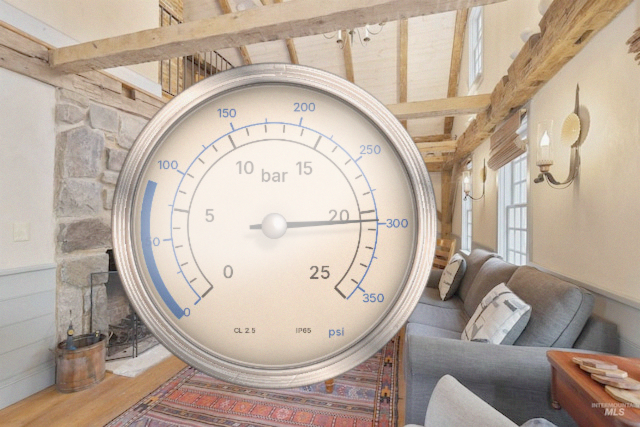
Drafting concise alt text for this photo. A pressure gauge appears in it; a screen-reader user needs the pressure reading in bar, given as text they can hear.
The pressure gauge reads 20.5 bar
